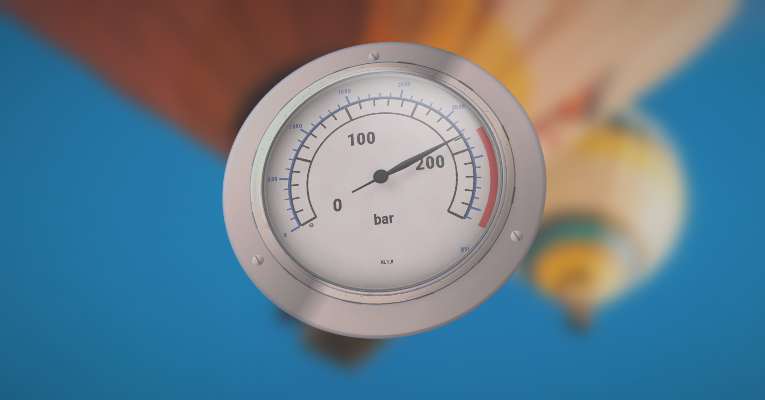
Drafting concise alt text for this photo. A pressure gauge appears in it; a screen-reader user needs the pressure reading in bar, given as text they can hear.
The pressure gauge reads 190 bar
